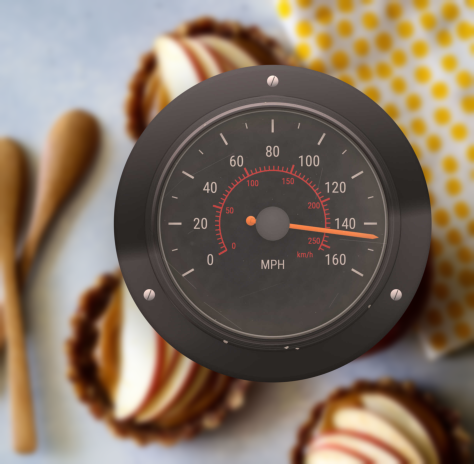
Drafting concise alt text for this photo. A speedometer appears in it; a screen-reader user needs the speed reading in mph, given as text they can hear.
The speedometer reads 145 mph
